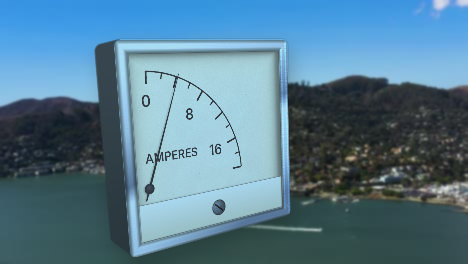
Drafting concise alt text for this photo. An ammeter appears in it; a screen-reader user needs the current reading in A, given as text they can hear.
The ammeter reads 4 A
